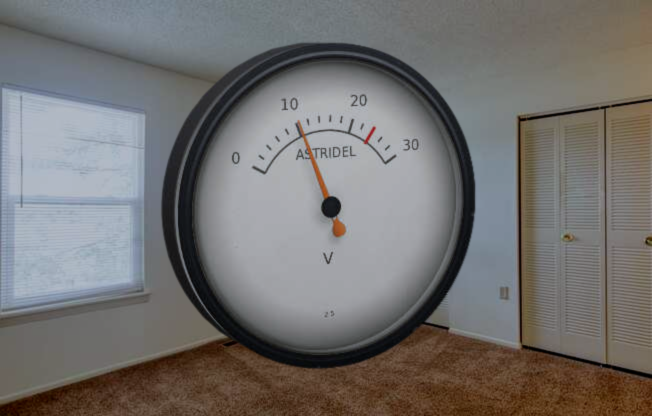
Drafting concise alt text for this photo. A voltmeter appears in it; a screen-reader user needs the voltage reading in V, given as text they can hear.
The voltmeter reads 10 V
